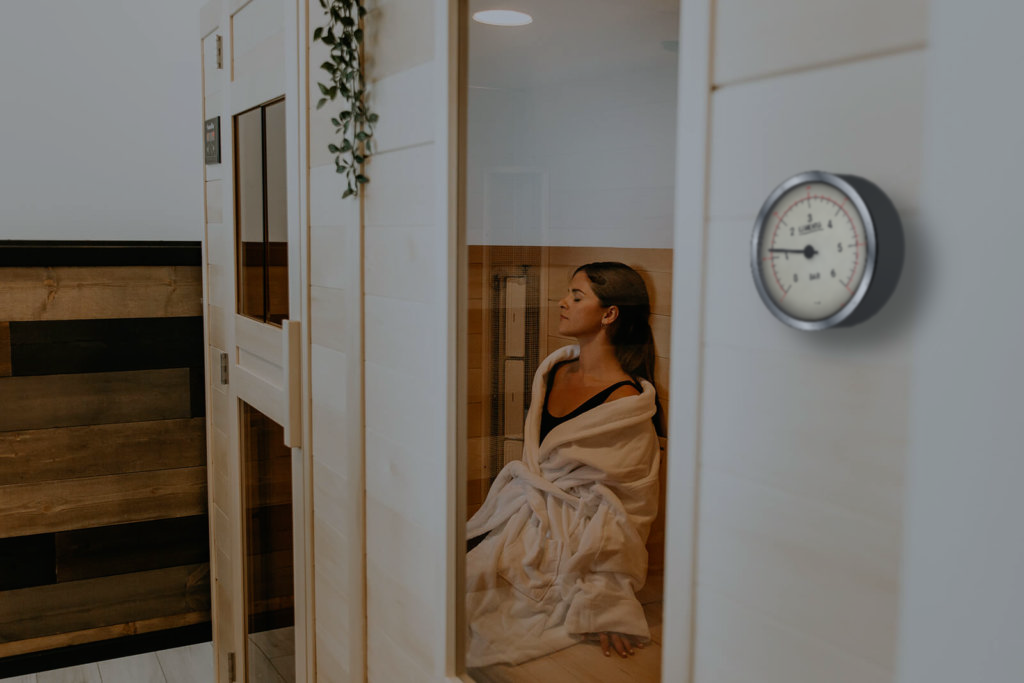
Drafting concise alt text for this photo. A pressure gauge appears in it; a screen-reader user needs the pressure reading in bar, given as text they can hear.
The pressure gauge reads 1.2 bar
